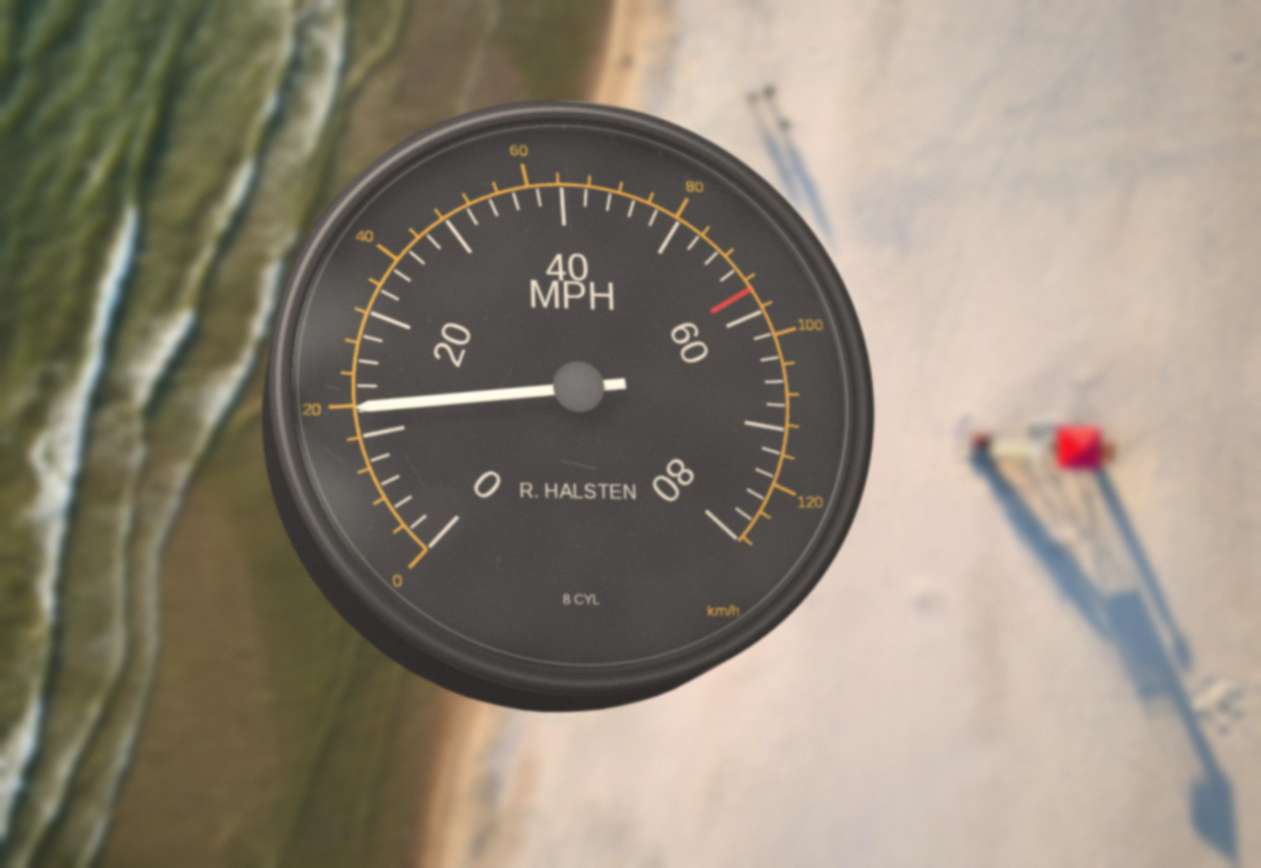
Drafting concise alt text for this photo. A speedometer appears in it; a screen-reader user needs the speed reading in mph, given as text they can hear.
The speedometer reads 12 mph
